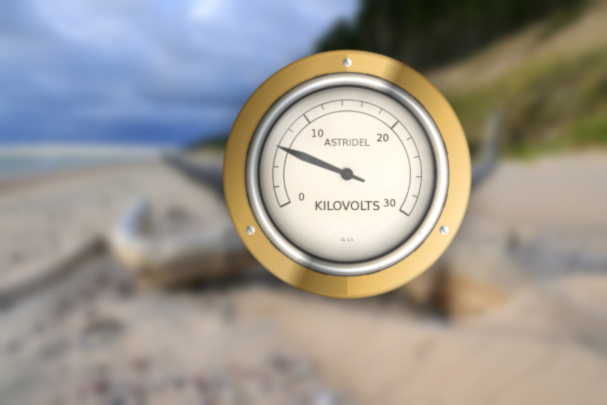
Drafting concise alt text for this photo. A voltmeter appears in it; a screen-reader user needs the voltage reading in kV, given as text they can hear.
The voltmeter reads 6 kV
